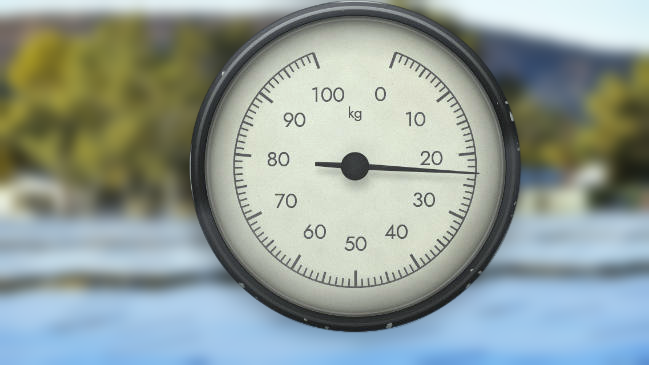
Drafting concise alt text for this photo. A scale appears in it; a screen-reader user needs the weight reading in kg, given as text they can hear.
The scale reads 23 kg
